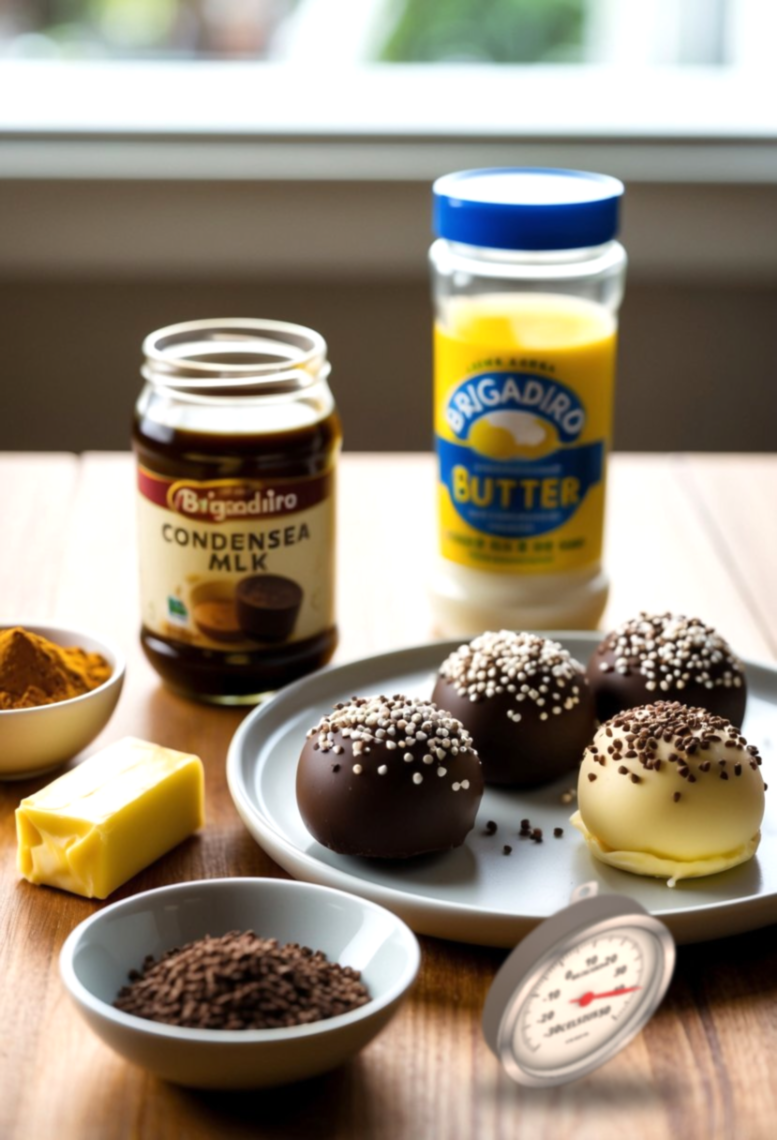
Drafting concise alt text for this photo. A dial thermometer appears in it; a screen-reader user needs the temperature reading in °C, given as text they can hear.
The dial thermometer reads 40 °C
